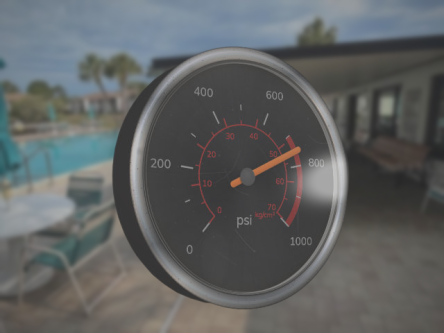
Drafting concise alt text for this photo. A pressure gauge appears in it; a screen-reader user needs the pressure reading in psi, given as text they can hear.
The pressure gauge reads 750 psi
